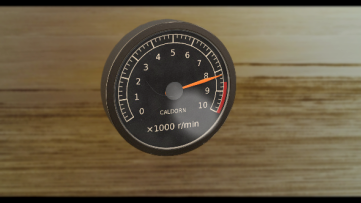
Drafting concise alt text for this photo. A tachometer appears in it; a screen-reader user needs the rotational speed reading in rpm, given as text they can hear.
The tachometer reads 8200 rpm
